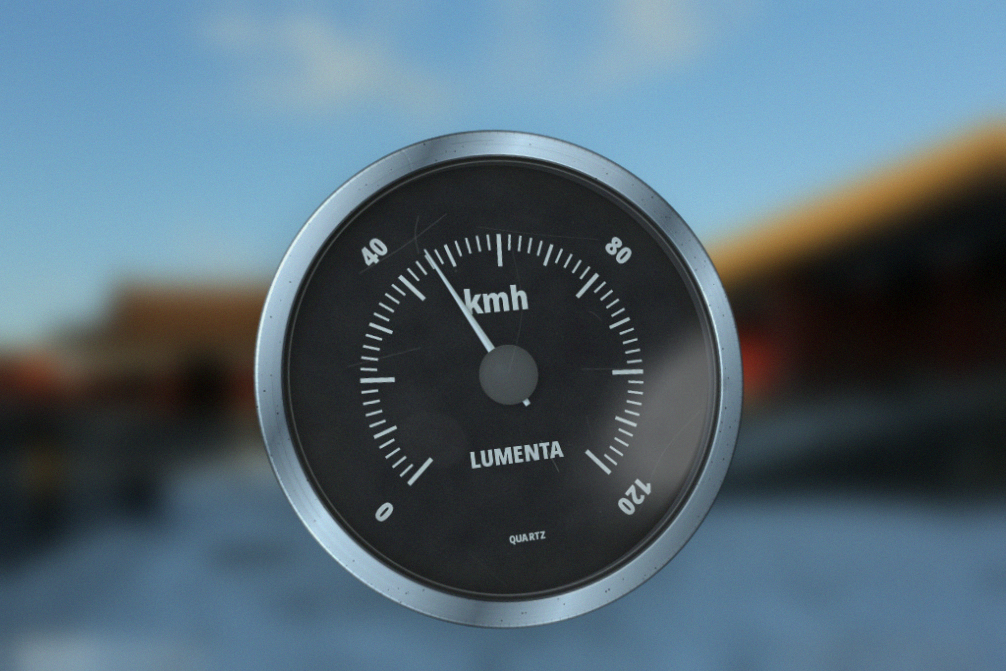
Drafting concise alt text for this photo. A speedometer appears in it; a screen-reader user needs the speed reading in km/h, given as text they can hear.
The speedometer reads 46 km/h
